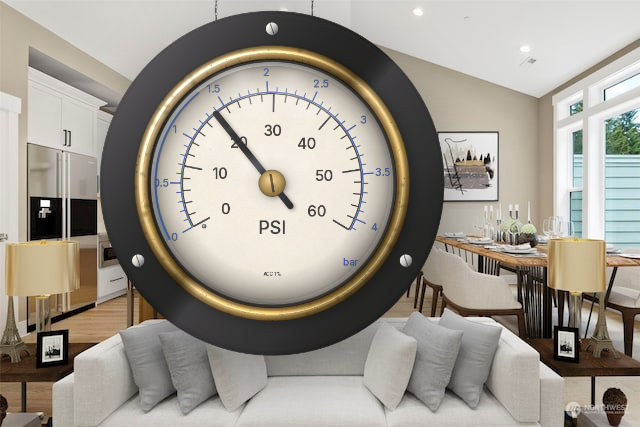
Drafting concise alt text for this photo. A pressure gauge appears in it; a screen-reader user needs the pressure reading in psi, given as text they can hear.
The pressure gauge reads 20 psi
